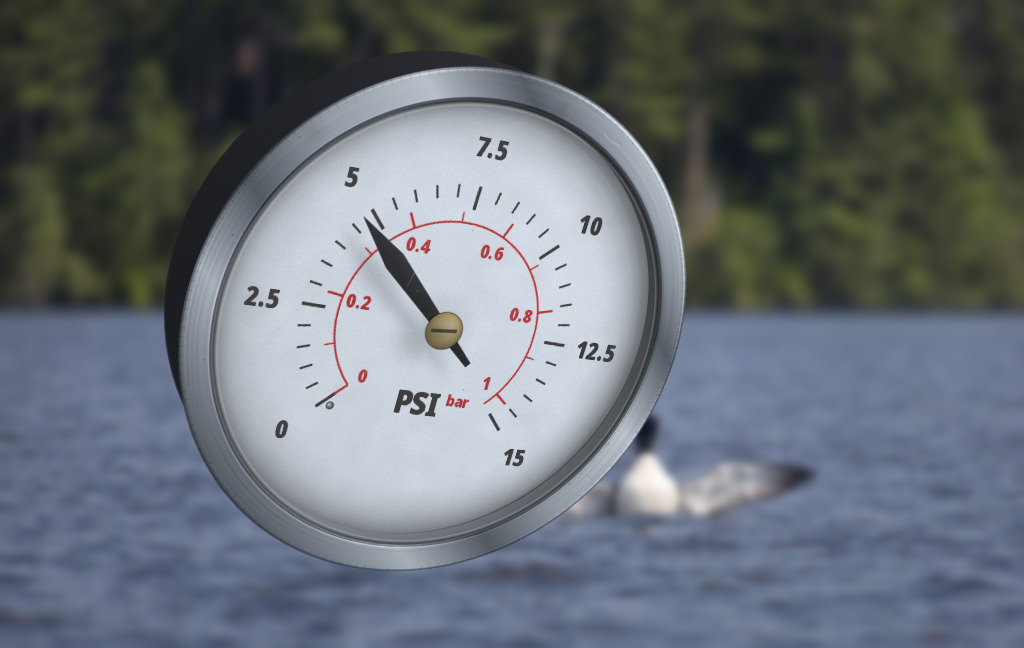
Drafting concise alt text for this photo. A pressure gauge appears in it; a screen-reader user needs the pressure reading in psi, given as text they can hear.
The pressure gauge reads 4.75 psi
